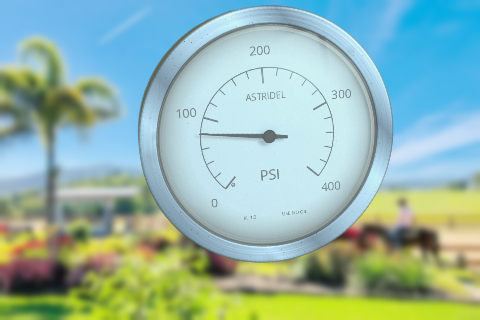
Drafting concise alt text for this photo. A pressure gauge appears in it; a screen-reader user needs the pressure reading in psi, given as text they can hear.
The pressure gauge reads 80 psi
